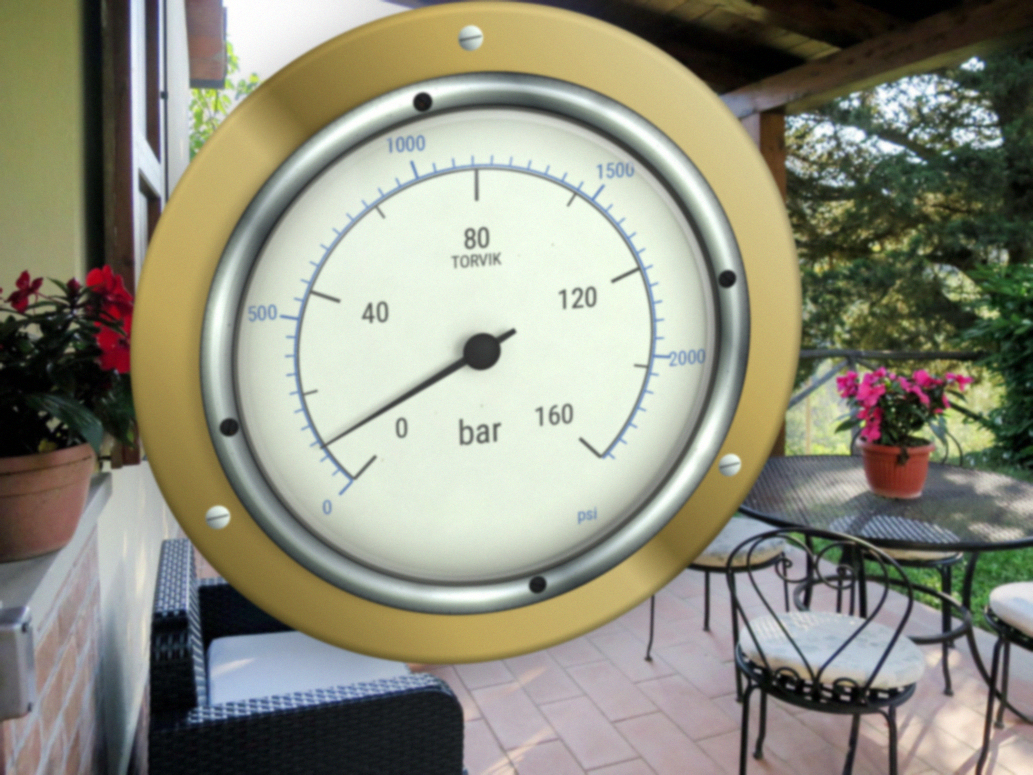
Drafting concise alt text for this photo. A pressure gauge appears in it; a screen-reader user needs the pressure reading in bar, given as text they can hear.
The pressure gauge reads 10 bar
